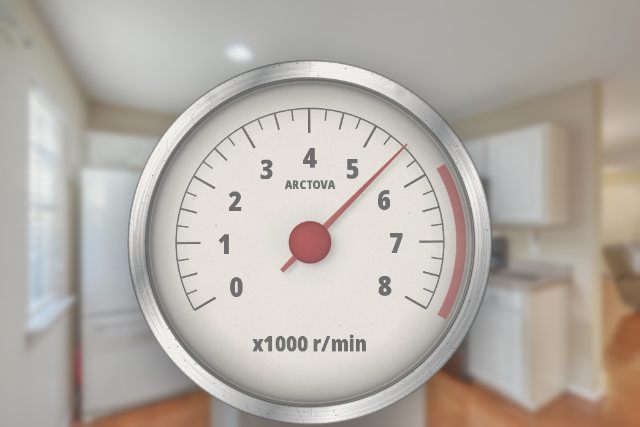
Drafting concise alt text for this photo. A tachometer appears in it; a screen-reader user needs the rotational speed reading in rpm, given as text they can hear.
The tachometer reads 5500 rpm
